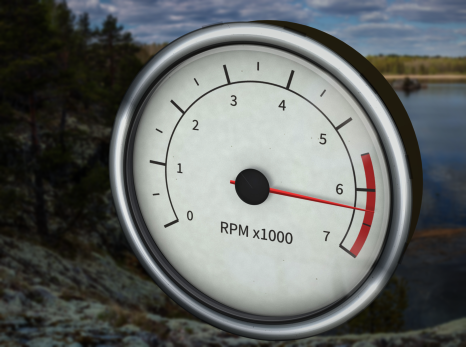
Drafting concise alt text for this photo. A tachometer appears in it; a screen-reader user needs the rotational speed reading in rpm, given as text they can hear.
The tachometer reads 6250 rpm
